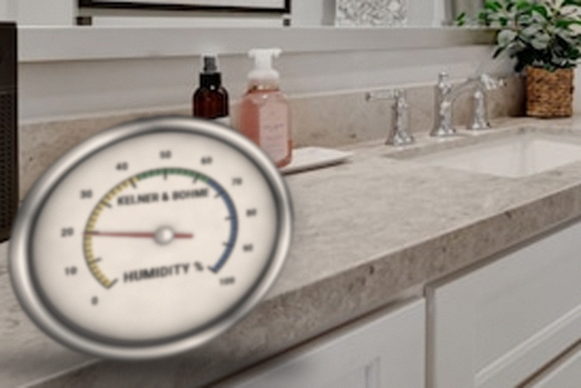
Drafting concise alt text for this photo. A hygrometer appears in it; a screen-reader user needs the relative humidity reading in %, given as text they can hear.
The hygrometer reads 20 %
